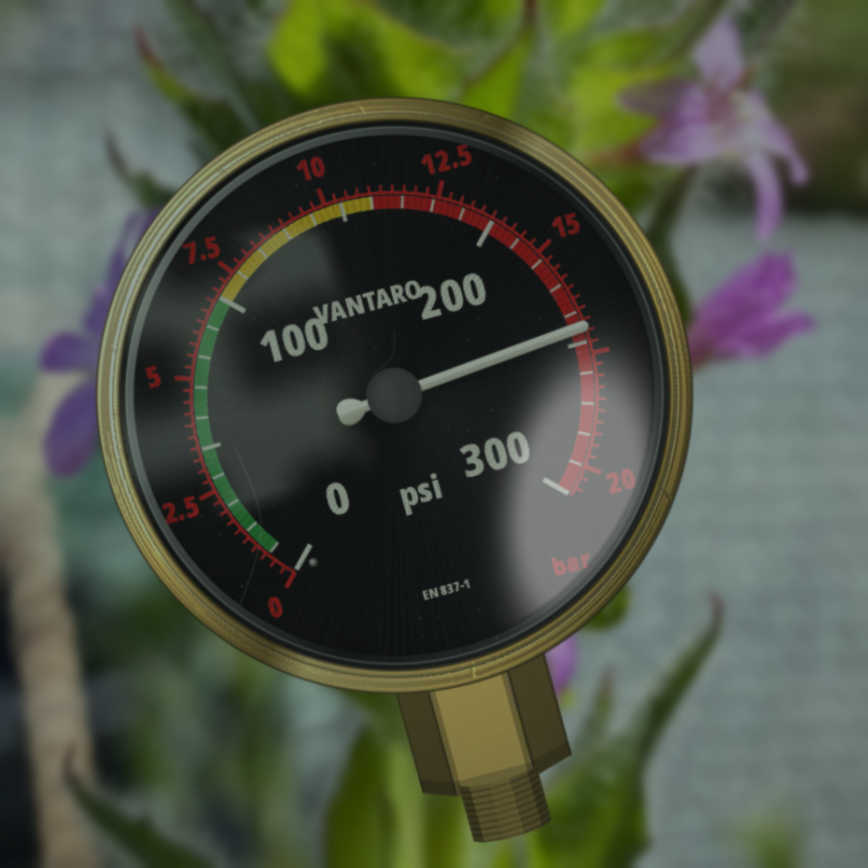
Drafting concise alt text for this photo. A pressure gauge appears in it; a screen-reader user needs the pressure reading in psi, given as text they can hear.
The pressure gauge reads 245 psi
